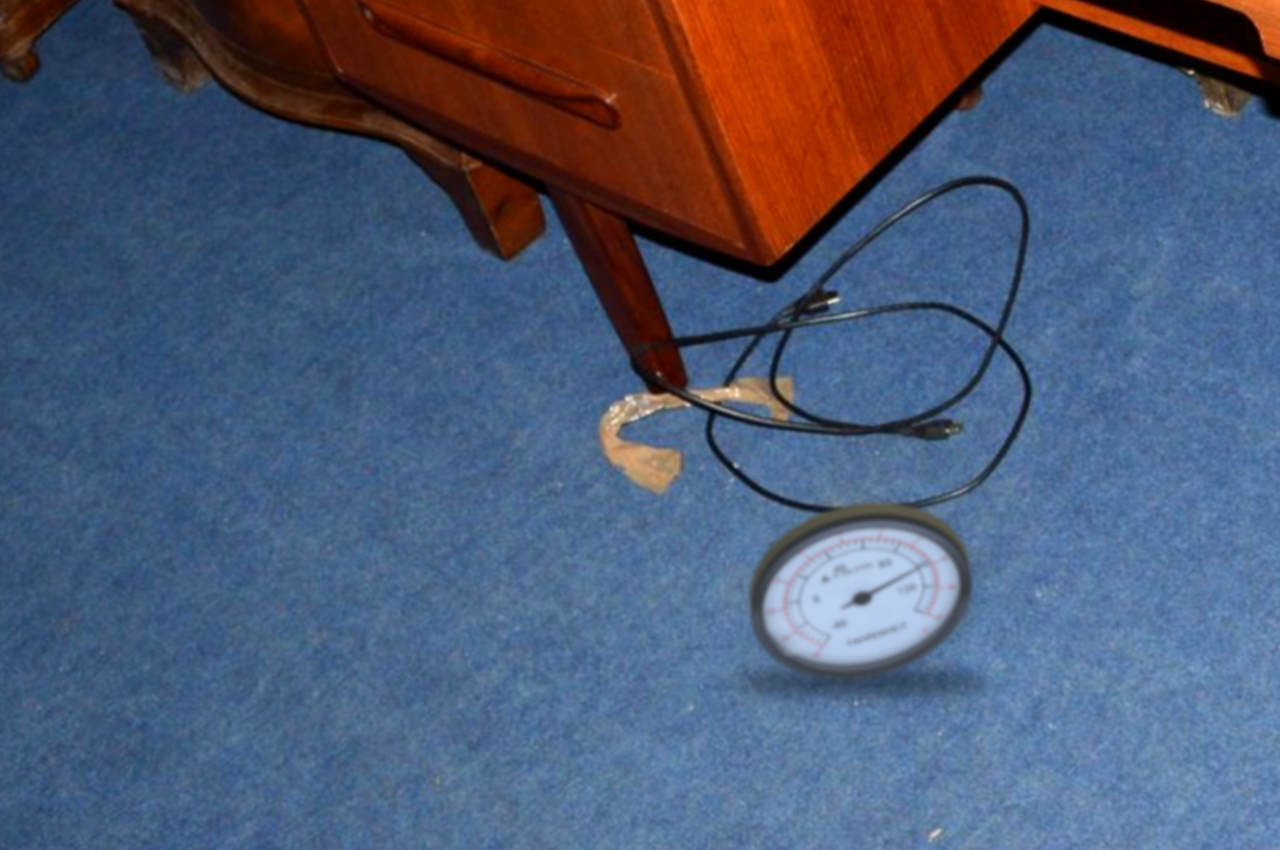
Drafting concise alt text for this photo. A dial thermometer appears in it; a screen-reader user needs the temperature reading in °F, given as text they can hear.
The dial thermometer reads 100 °F
